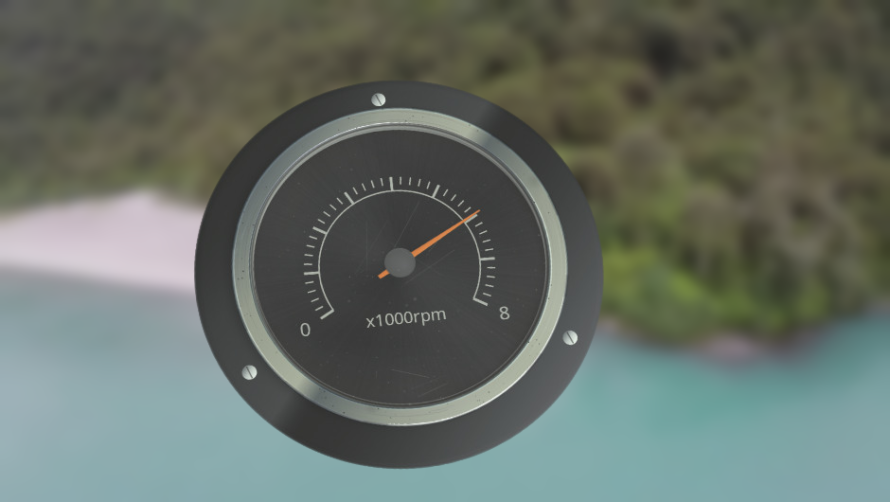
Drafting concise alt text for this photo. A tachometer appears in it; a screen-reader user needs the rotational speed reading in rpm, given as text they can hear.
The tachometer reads 6000 rpm
